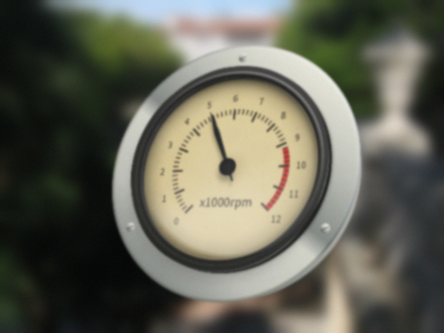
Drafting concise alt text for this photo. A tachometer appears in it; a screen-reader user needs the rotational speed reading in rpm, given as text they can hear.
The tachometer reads 5000 rpm
